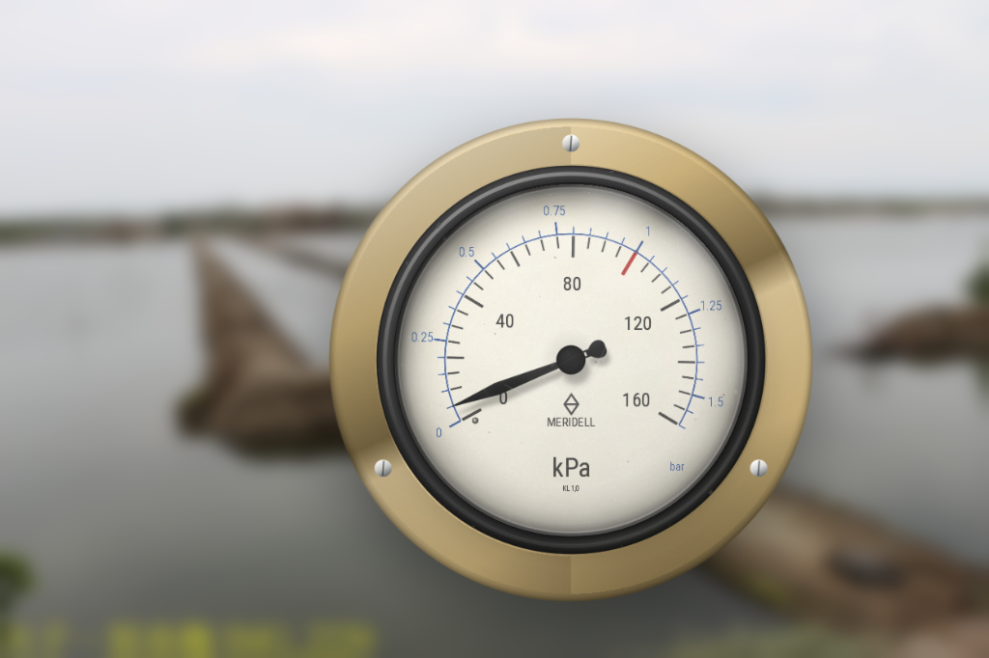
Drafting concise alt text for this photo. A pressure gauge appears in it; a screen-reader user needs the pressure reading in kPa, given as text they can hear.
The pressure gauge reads 5 kPa
